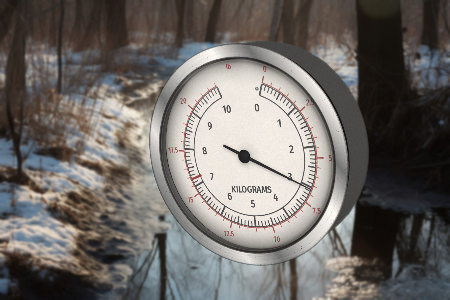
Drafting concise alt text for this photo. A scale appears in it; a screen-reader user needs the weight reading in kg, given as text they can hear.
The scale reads 3 kg
